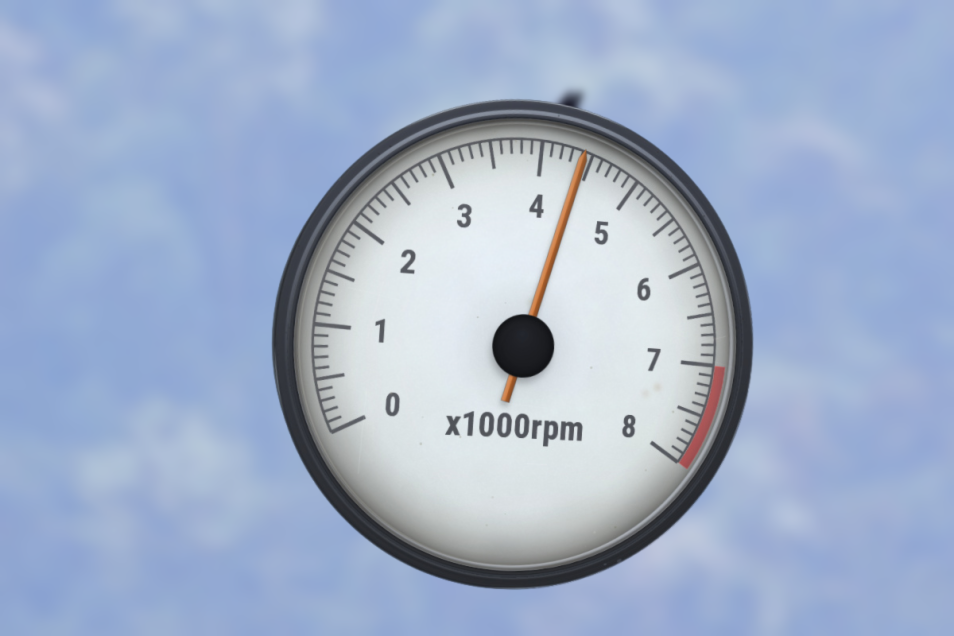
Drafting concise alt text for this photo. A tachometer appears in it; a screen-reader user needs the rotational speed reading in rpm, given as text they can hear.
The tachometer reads 4400 rpm
